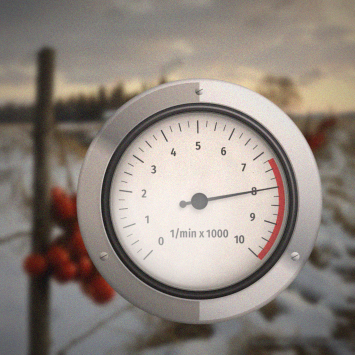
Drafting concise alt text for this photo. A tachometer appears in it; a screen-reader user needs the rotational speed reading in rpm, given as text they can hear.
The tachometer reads 8000 rpm
